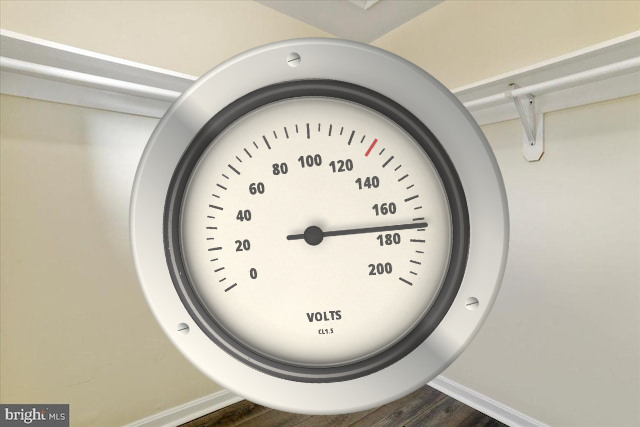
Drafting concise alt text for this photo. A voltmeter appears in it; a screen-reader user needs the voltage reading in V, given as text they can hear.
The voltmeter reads 172.5 V
